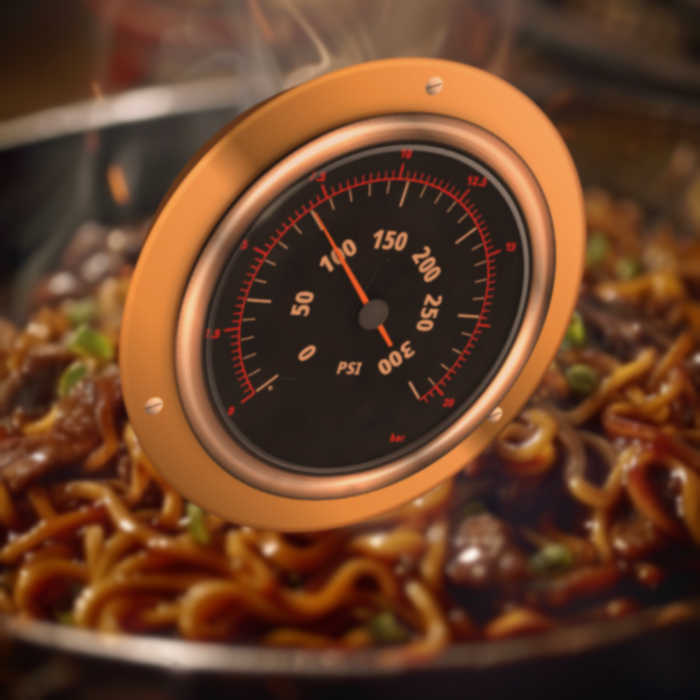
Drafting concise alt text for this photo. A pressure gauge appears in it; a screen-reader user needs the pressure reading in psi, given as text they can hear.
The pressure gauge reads 100 psi
